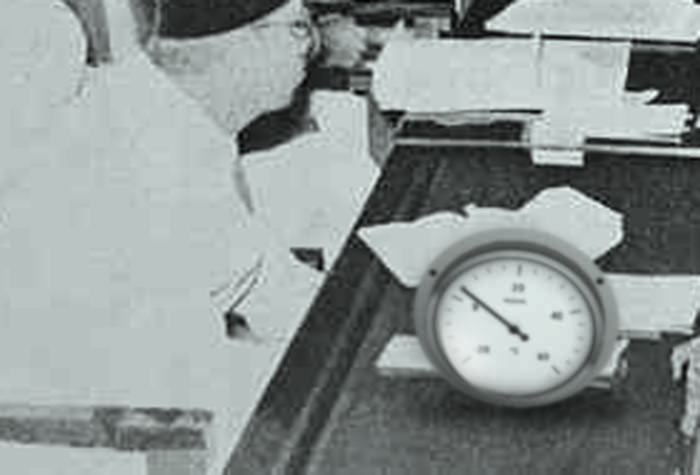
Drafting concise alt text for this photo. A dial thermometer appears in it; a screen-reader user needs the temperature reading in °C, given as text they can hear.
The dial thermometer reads 4 °C
